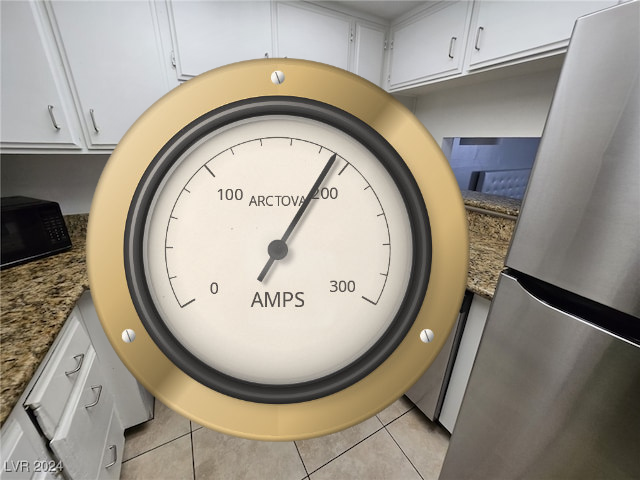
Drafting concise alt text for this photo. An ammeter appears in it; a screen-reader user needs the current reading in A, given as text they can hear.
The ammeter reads 190 A
